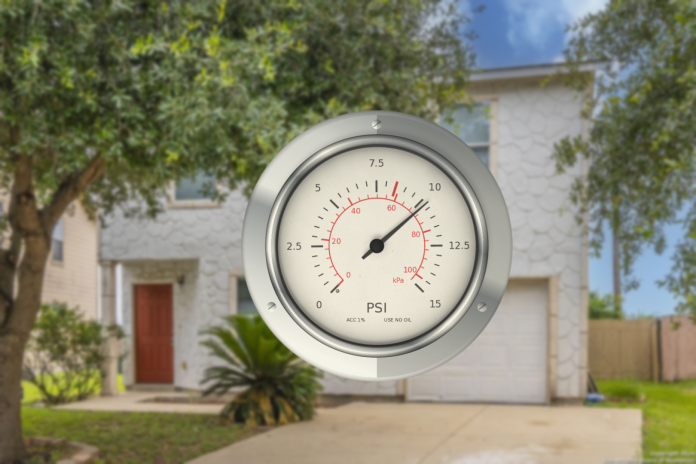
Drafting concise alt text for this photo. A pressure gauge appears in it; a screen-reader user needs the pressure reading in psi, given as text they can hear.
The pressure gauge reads 10.25 psi
